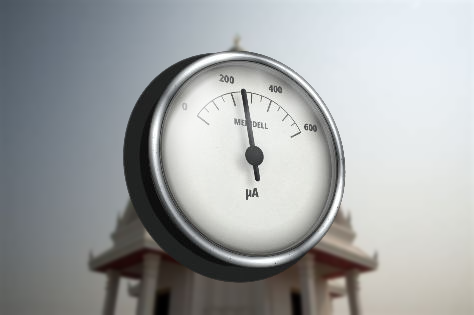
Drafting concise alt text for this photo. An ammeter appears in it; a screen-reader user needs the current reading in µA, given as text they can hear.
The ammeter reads 250 µA
